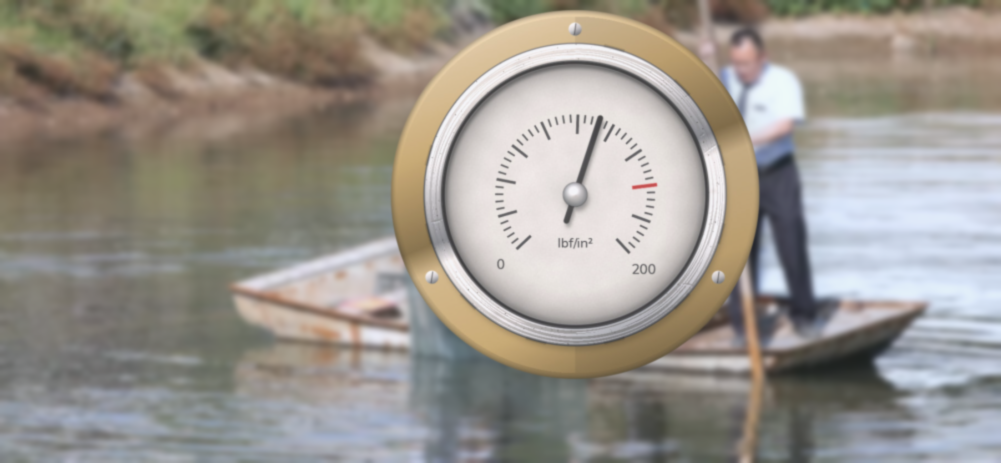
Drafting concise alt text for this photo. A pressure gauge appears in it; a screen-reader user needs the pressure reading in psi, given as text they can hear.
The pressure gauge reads 112 psi
